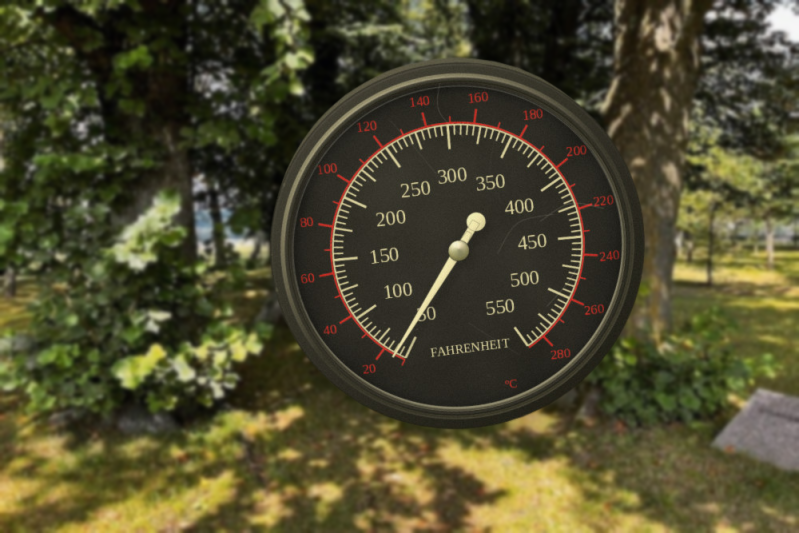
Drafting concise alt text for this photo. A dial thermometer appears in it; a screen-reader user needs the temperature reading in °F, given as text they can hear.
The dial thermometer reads 60 °F
